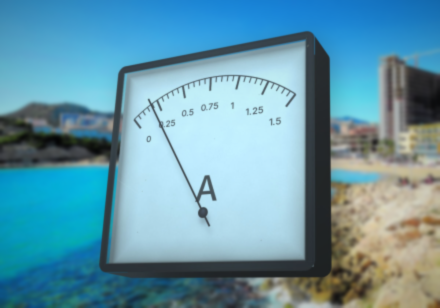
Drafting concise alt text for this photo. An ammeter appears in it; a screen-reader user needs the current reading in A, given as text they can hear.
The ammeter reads 0.2 A
